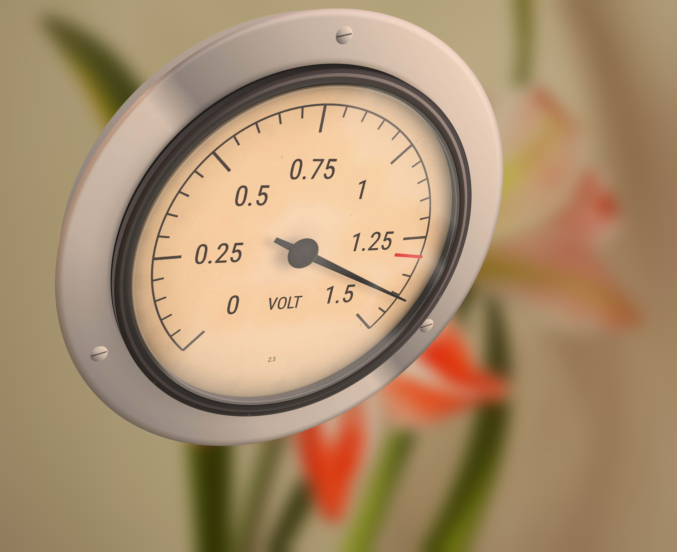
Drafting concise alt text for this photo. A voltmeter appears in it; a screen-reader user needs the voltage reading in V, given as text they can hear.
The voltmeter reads 1.4 V
